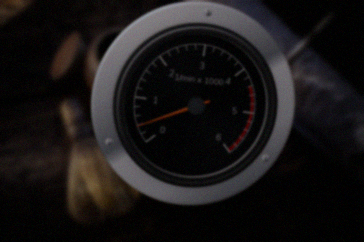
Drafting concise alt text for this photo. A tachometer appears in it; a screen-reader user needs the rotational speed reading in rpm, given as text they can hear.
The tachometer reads 400 rpm
